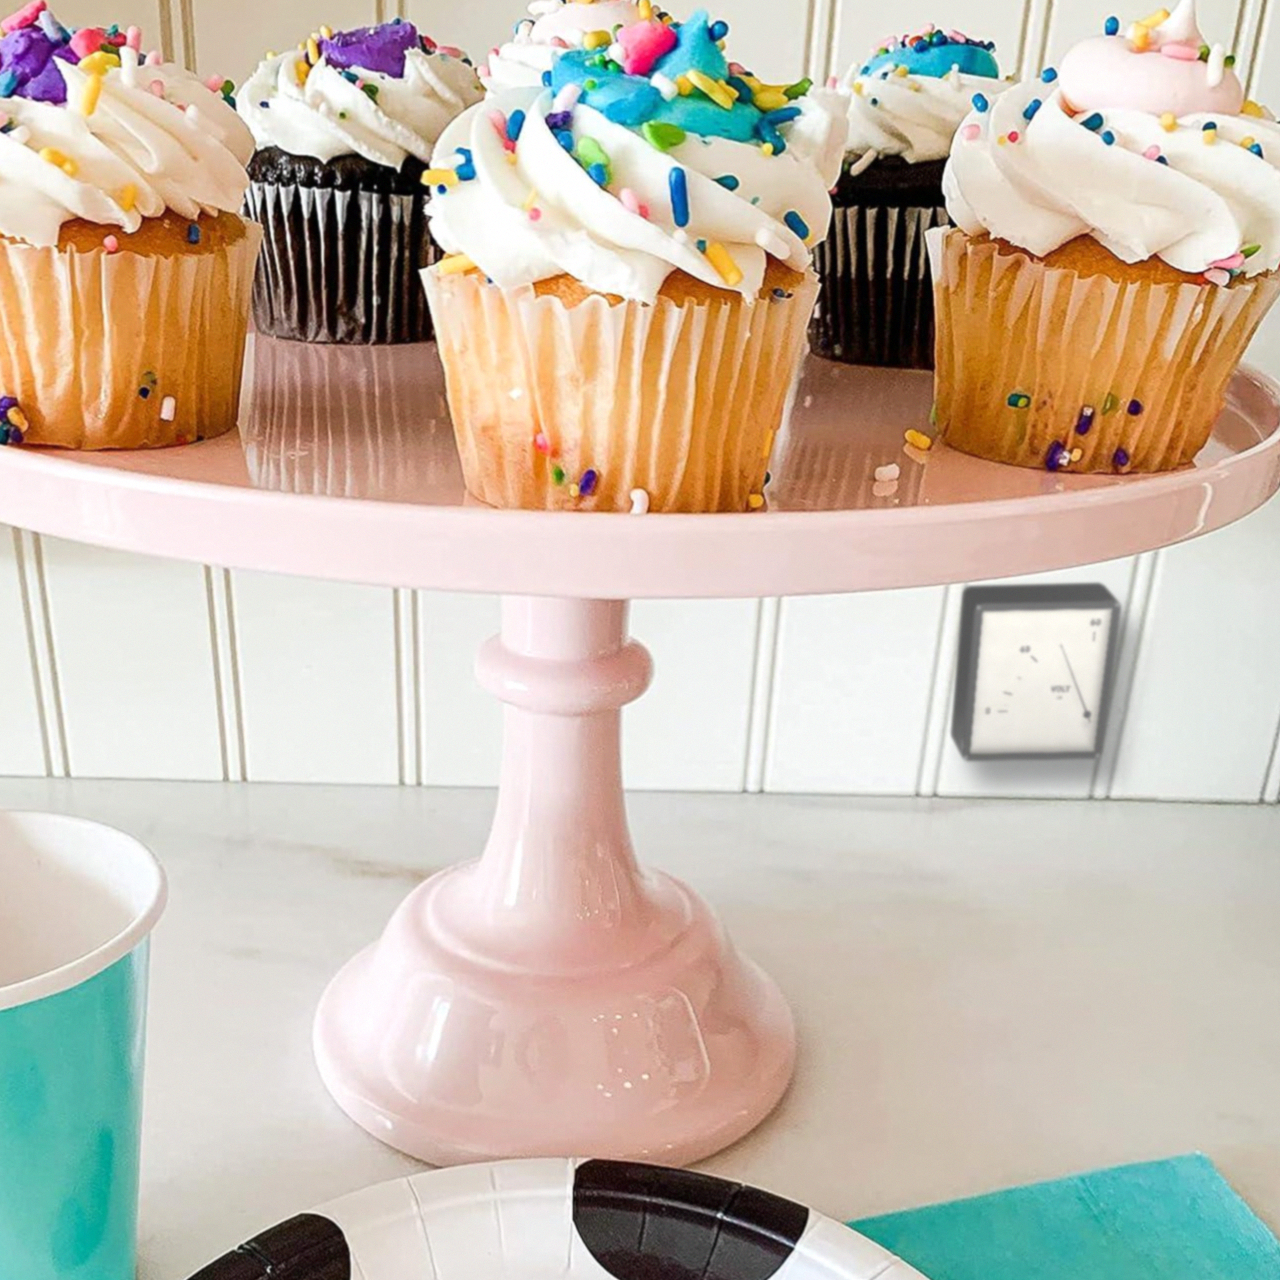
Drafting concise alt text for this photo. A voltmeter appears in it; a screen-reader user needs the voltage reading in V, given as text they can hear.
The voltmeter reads 50 V
